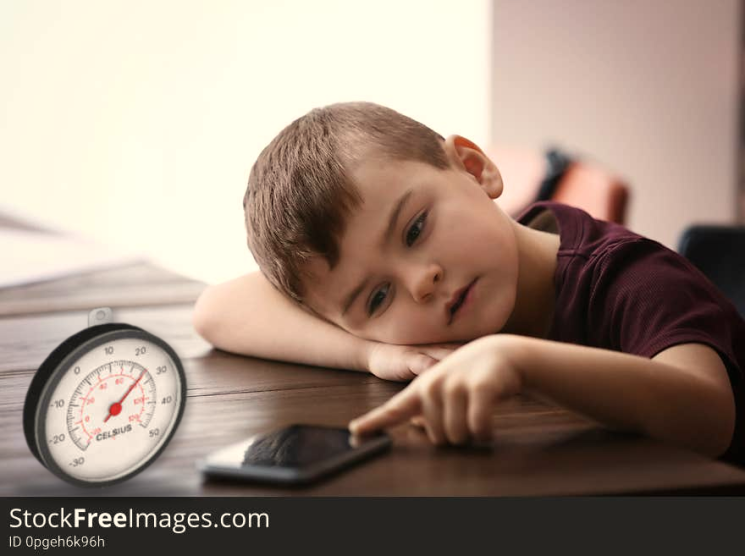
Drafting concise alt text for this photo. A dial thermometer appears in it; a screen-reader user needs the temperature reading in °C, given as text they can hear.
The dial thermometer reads 25 °C
